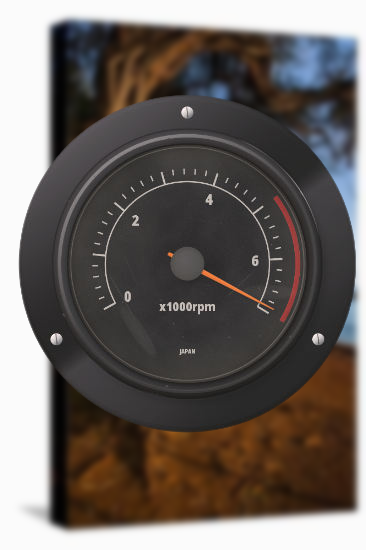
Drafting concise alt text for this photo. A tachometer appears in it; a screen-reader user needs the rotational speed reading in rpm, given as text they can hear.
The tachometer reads 6900 rpm
